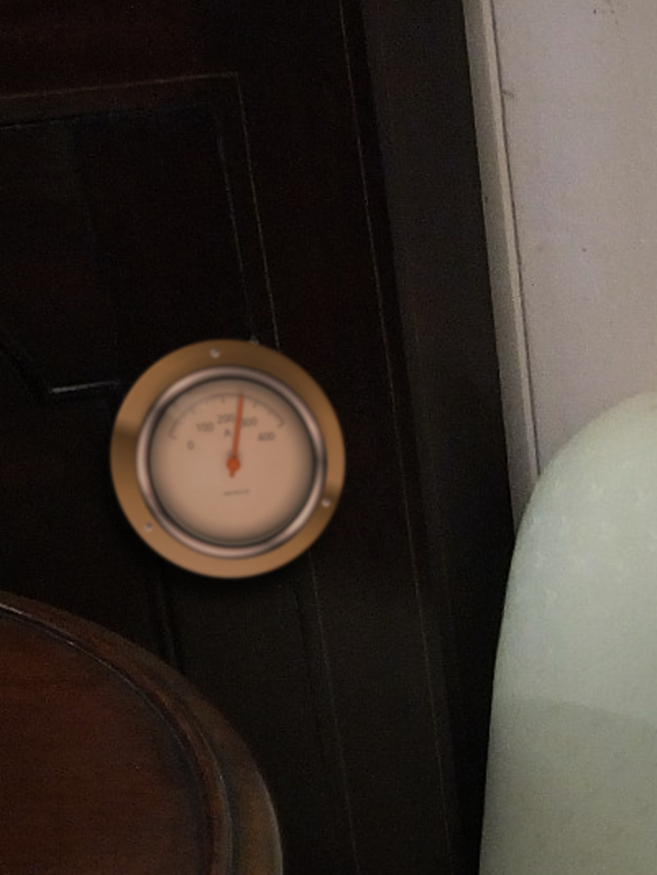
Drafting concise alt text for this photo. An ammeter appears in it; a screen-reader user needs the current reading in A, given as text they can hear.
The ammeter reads 250 A
